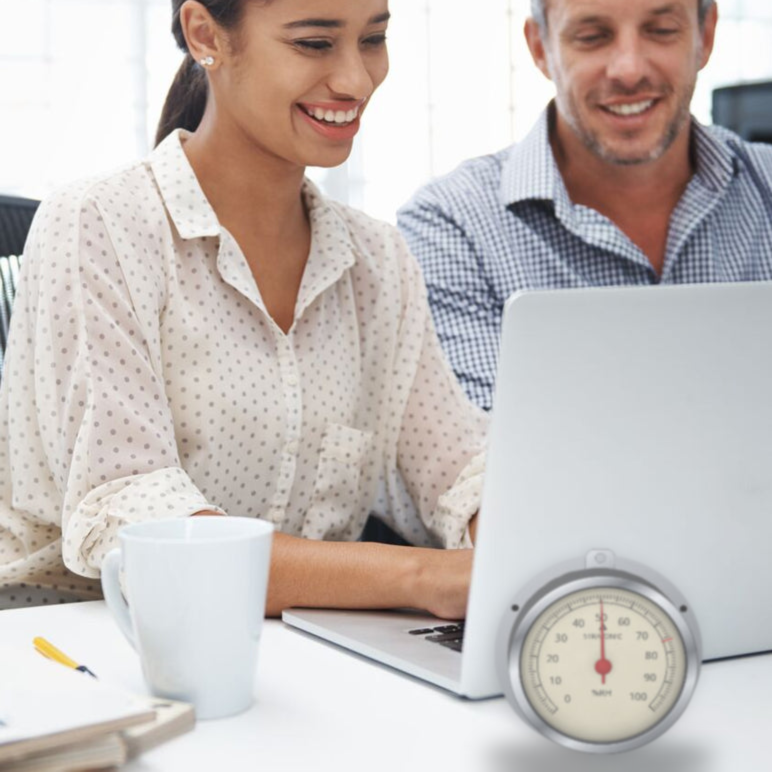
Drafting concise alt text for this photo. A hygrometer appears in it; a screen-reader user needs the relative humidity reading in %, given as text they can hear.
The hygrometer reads 50 %
